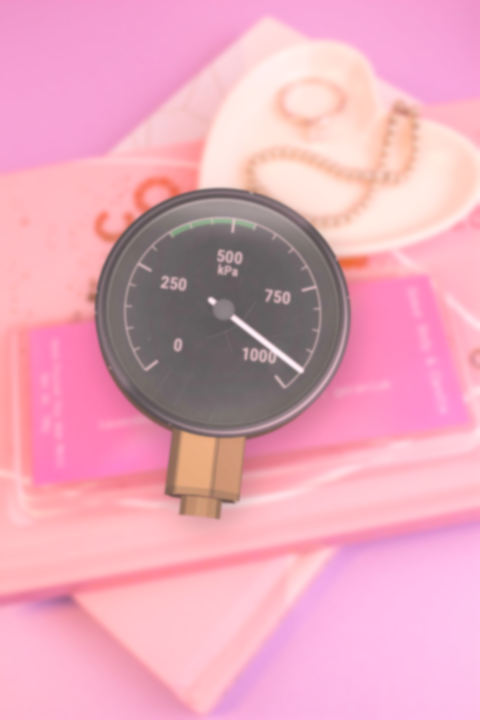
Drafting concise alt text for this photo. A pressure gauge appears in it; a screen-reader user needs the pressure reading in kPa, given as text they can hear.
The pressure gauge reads 950 kPa
